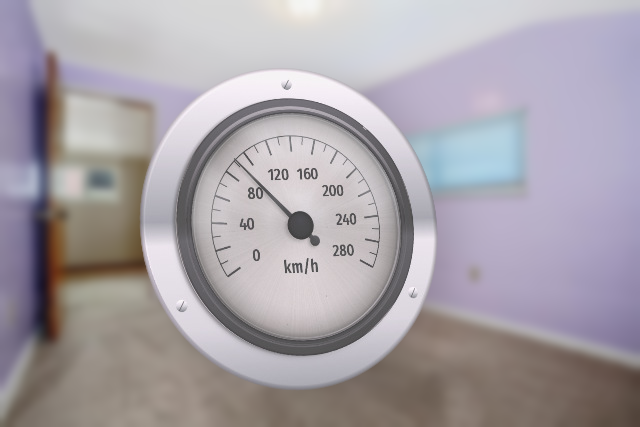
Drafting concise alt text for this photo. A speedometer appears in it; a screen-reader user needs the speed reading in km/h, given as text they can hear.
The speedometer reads 90 km/h
